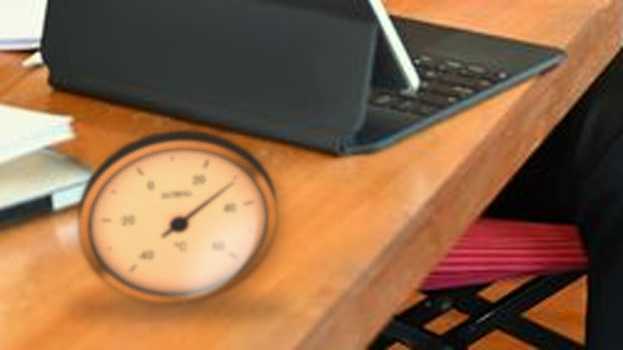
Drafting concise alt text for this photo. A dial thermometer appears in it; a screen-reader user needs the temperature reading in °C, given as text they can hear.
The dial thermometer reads 30 °C
